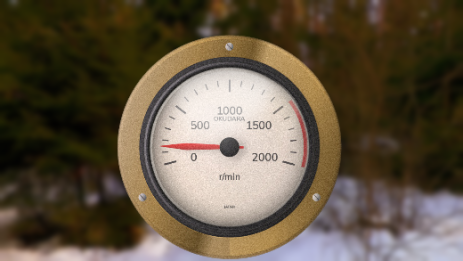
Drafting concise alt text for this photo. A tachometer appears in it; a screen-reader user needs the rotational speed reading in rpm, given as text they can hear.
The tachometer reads 150 rpm
